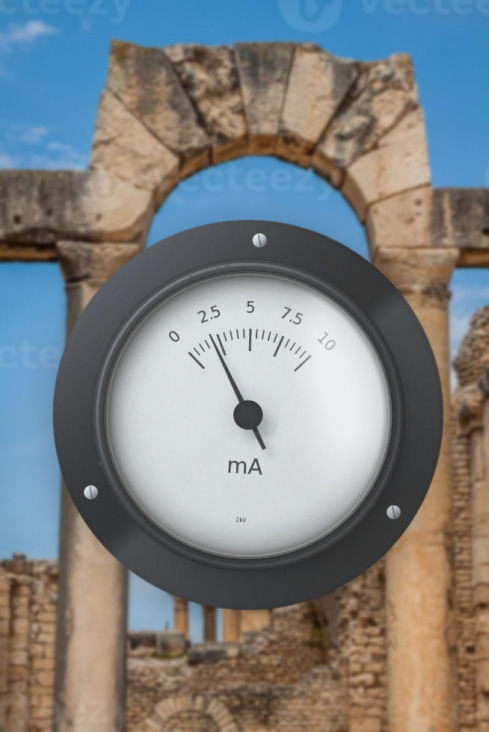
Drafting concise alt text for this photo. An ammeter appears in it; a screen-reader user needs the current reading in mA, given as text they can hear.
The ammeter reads 2 mA
